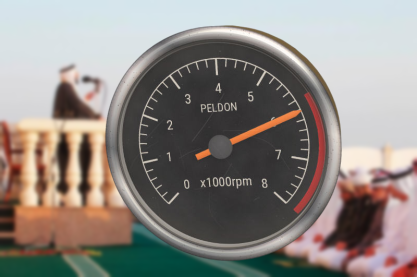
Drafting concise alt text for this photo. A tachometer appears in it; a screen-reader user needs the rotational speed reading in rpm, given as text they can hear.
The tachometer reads 6000 rpm
